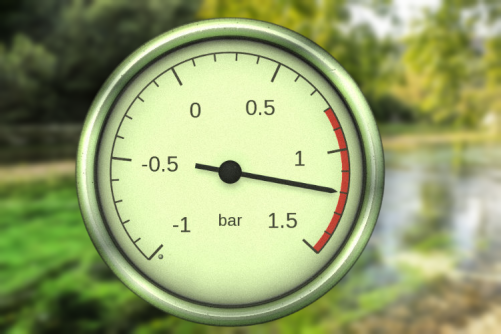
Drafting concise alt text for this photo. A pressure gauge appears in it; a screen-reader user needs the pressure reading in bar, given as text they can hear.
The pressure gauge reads 1.2 bar
